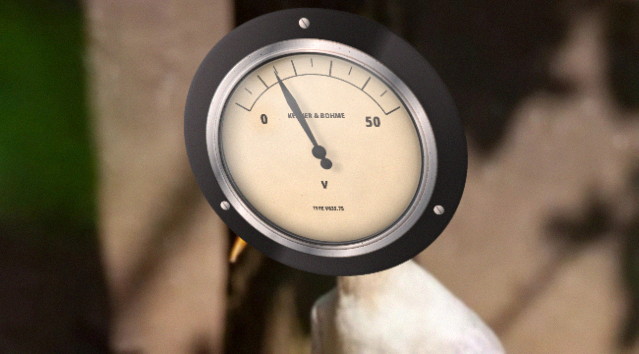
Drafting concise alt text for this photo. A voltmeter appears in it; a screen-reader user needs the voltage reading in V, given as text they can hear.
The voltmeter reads 15 V
